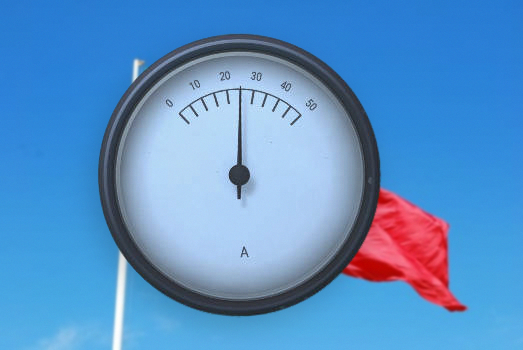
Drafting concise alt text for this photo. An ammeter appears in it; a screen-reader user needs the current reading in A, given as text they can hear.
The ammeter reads 25 A
